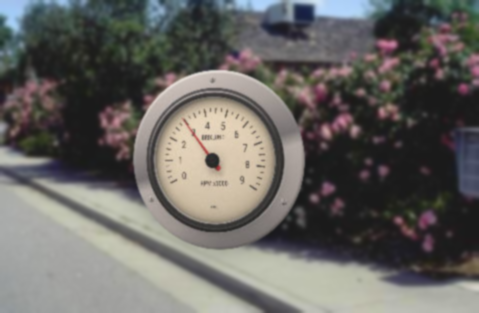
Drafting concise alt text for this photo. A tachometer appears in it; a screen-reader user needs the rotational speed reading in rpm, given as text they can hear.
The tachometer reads 3000 rpm
